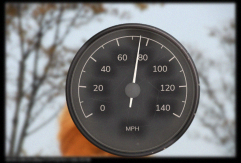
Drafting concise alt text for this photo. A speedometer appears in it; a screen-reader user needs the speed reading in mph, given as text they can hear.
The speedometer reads 75 mph
